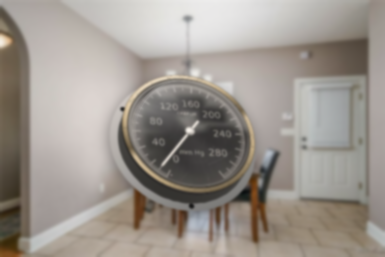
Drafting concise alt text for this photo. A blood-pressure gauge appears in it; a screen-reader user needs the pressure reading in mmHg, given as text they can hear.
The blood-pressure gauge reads 10 mmHg
